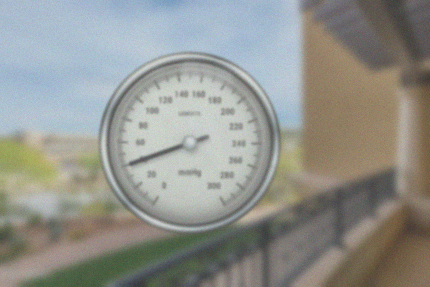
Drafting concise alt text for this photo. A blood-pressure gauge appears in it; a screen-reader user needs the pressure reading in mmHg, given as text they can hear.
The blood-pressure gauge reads 40 mmHg
